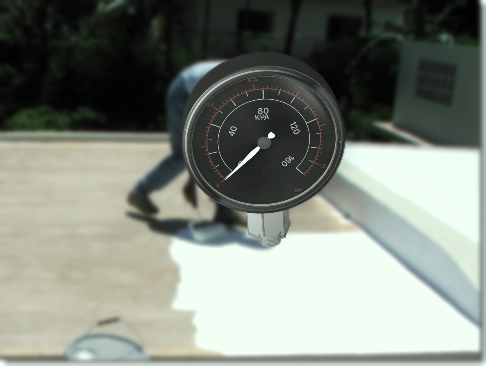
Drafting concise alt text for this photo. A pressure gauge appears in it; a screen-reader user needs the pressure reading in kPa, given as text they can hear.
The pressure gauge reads 0 kPa
